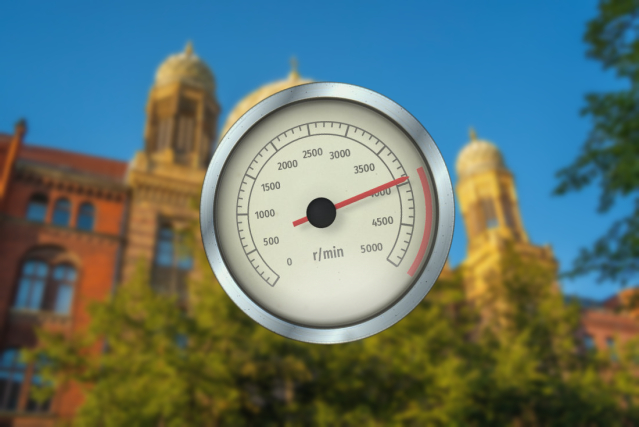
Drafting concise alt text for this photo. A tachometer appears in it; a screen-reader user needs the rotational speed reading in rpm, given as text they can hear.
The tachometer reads 3950 rpm
